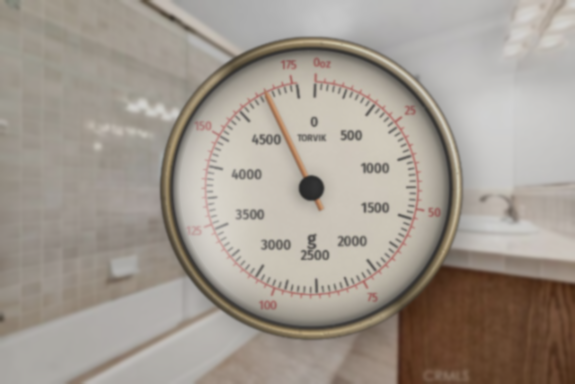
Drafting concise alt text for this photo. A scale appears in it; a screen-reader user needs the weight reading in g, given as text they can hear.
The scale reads 4750 g
